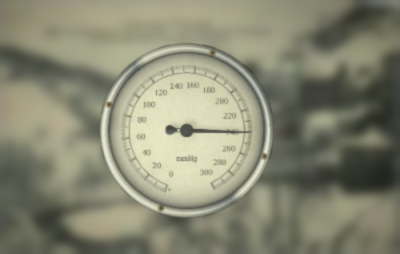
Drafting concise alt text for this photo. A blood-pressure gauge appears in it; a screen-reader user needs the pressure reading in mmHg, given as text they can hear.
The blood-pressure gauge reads 240 mmHg
